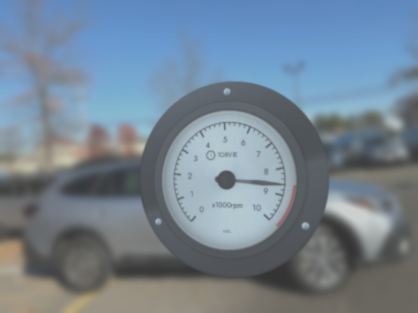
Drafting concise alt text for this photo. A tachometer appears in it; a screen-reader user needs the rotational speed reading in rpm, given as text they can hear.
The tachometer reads 8600 rpm
